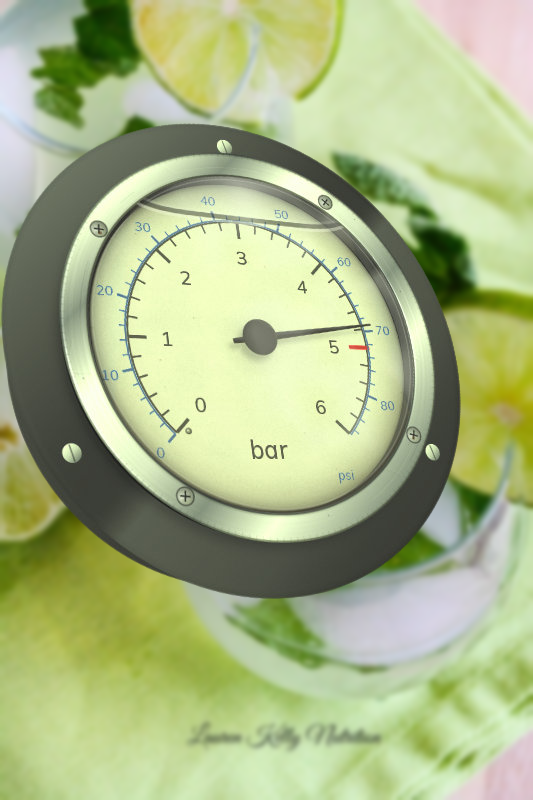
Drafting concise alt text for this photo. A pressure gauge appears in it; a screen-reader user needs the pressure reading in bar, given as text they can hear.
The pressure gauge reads 4.8 bar
